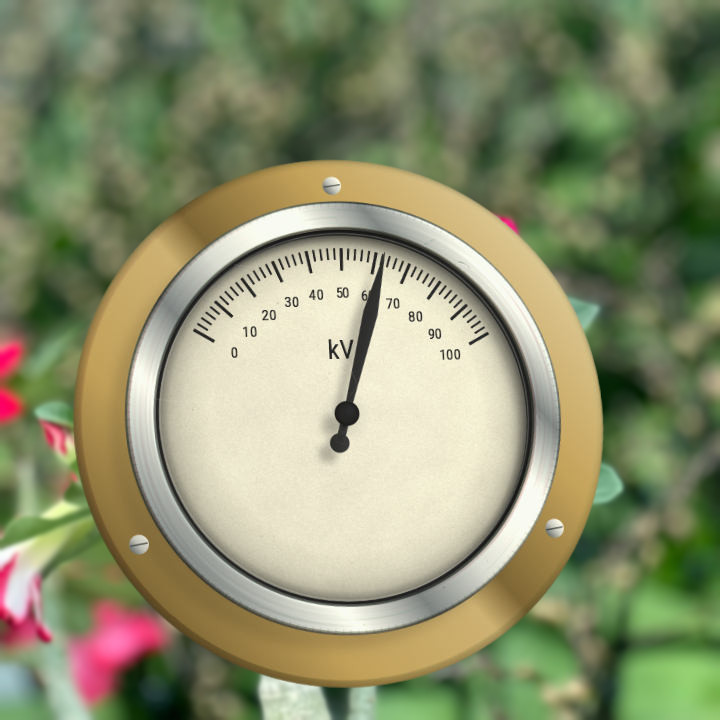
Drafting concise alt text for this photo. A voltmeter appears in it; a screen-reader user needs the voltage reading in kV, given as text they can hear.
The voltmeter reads 62 kV
